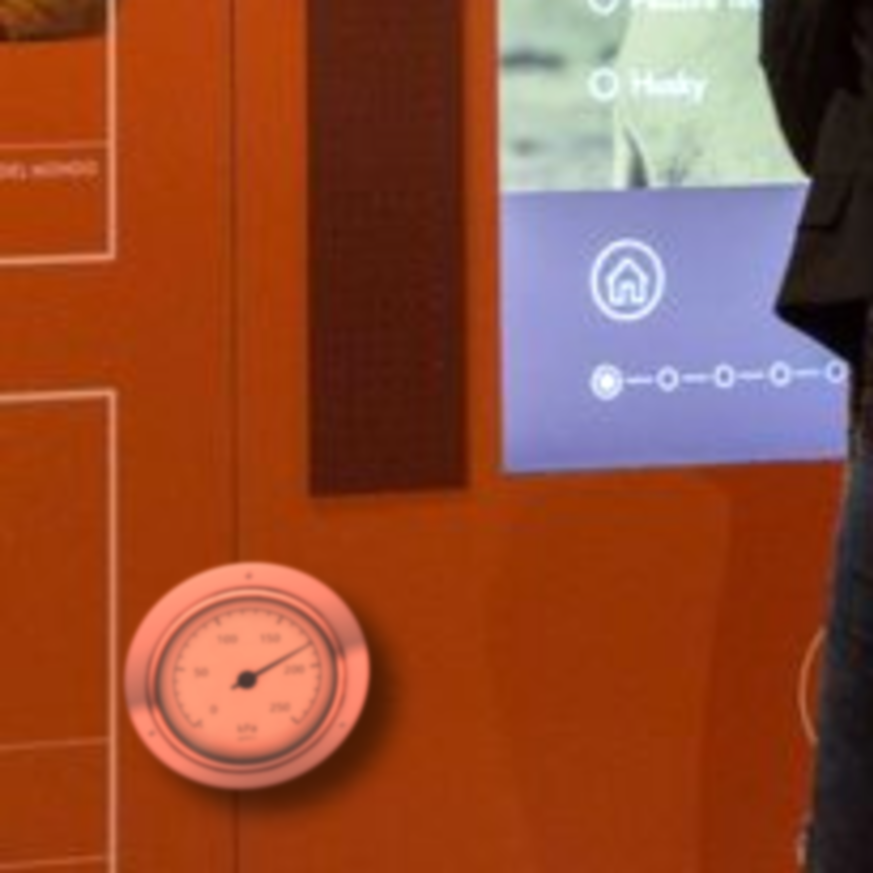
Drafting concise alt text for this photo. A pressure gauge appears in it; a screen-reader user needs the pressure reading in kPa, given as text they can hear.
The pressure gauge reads 180 kPa
